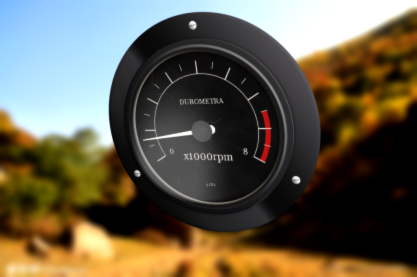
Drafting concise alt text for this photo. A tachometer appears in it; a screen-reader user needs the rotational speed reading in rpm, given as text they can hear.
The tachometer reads 750 rpm
